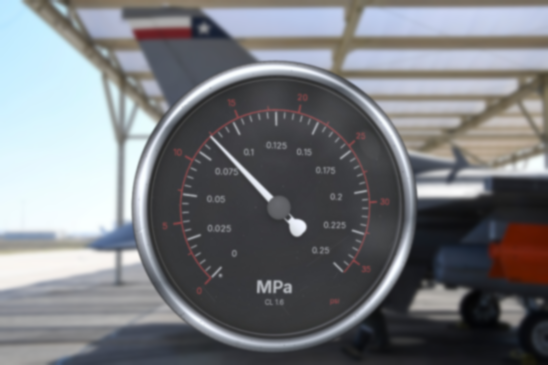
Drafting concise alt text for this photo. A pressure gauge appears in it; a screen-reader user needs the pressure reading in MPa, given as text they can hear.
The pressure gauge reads 0.085 MPa
